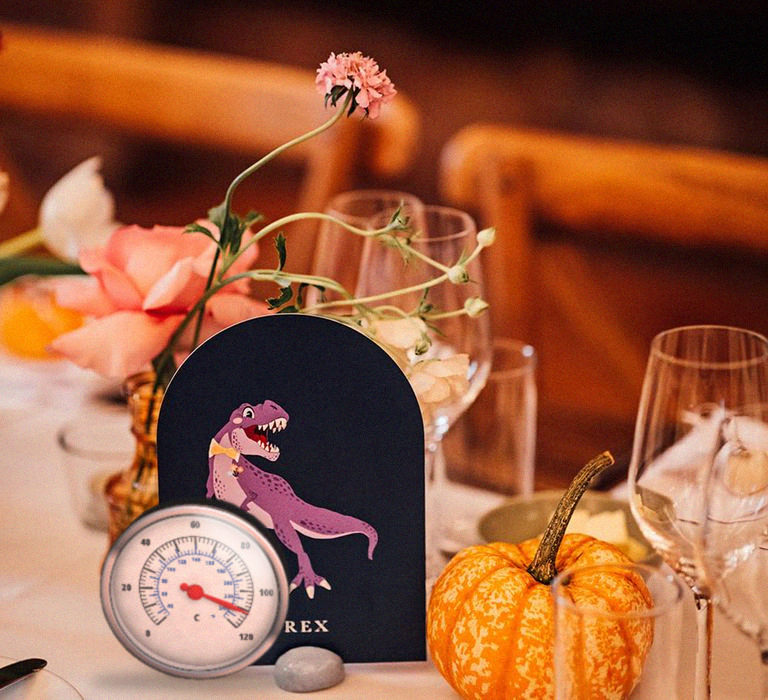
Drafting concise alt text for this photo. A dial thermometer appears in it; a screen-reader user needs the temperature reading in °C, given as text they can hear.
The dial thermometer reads 110 °C
